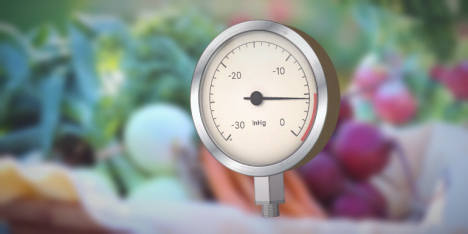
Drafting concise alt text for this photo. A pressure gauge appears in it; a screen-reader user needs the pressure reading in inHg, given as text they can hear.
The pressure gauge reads -4.5 inHg
